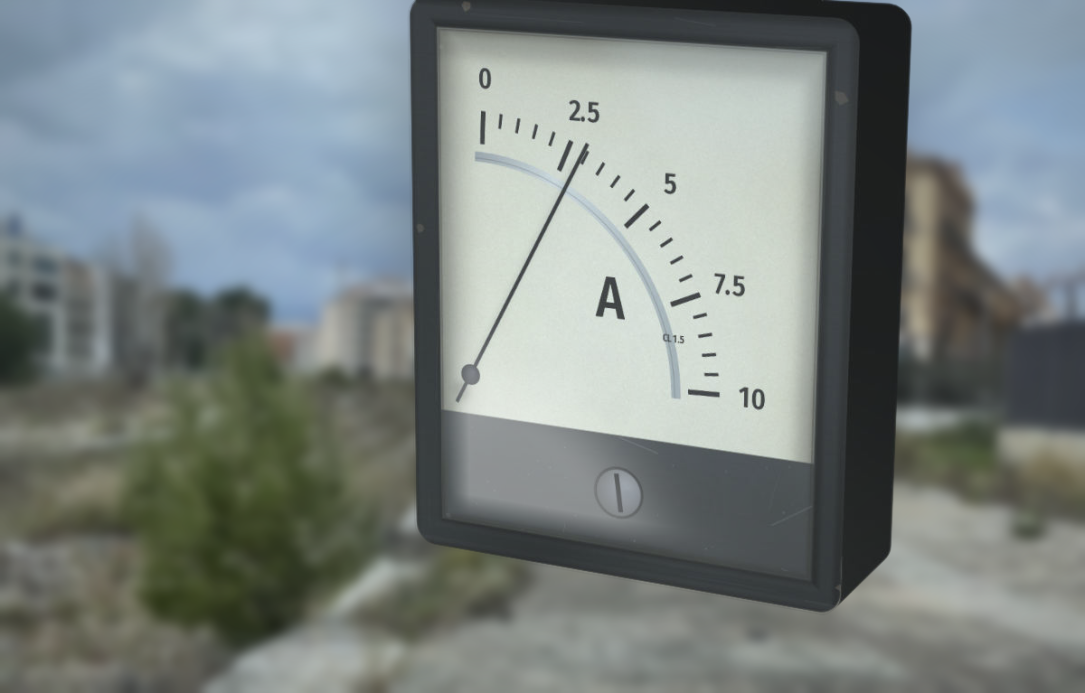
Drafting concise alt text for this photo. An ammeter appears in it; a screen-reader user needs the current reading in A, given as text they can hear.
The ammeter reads 3 A
